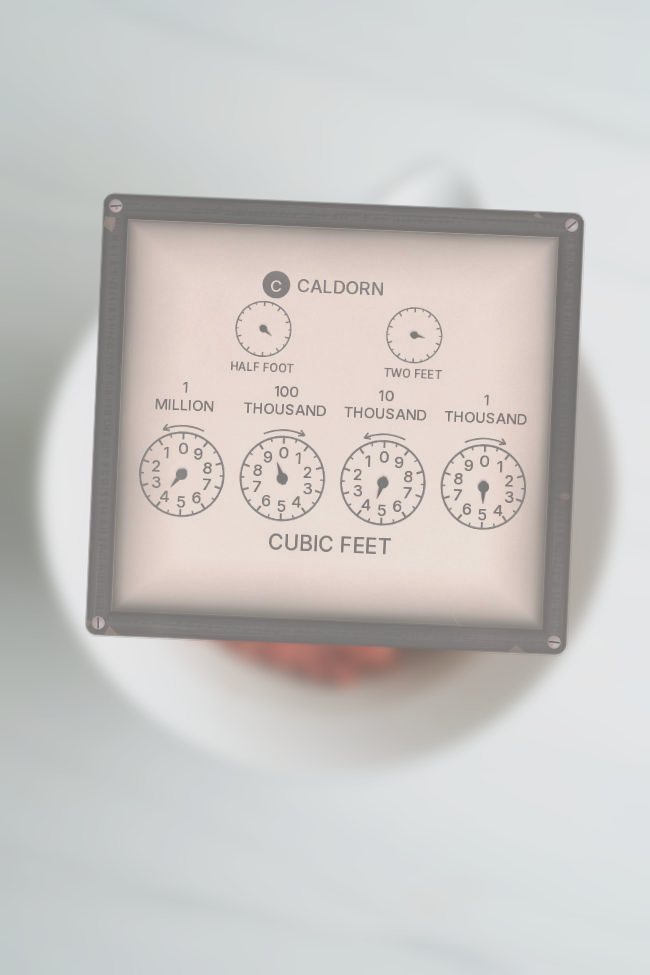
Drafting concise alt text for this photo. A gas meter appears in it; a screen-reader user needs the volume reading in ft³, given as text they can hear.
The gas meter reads 394500 ft³
